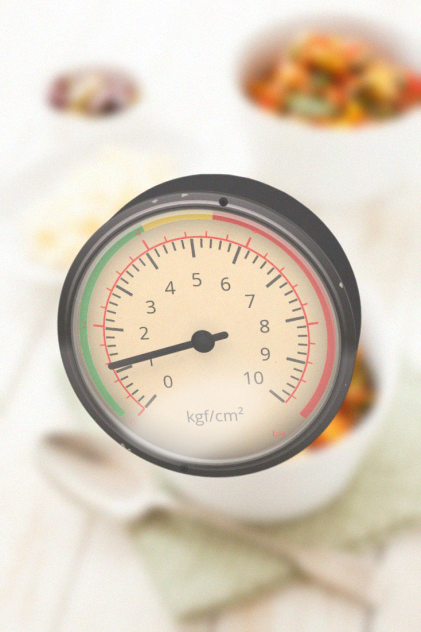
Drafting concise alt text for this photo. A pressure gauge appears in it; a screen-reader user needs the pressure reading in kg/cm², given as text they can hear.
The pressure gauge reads 1.2 kg/cm²
